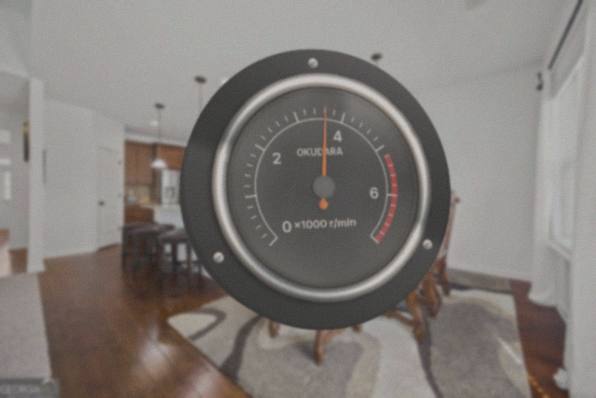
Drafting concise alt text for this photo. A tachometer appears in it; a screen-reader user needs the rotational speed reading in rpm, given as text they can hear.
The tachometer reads 3600 rpm
